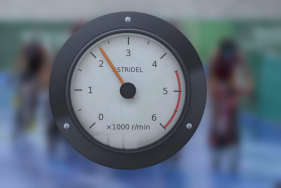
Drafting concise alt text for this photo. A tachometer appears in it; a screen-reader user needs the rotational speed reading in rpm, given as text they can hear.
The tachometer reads 2250 rpm
